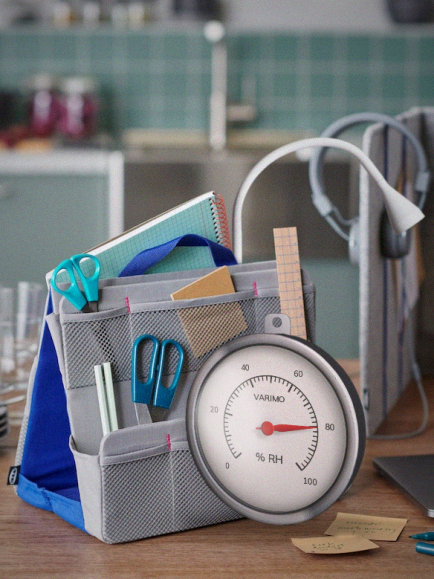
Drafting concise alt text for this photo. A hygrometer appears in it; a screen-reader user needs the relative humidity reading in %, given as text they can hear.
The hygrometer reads 80 %
